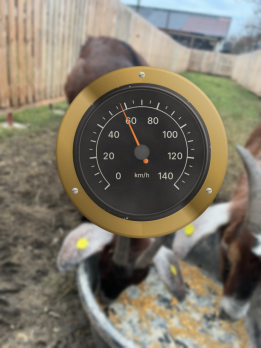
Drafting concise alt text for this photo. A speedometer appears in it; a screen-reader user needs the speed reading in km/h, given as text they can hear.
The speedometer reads 57.5 km/h
